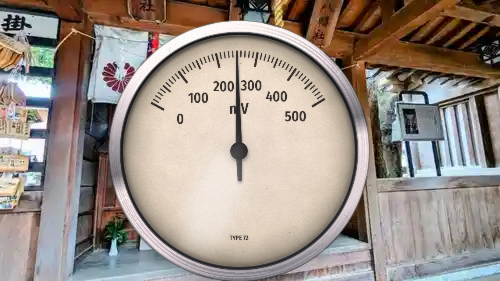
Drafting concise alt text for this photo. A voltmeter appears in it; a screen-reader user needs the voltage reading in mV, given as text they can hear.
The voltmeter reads 250 mV
